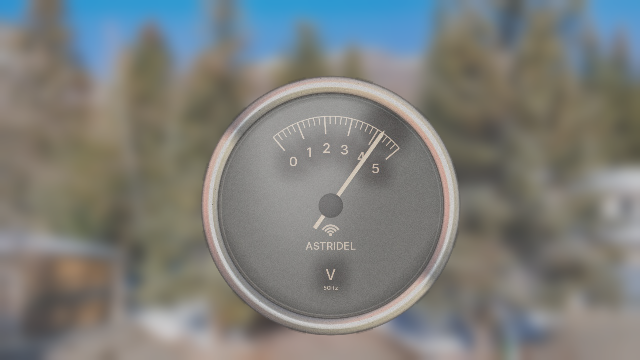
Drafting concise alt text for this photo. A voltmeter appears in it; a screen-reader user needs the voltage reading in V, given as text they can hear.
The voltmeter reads 4.2 V
